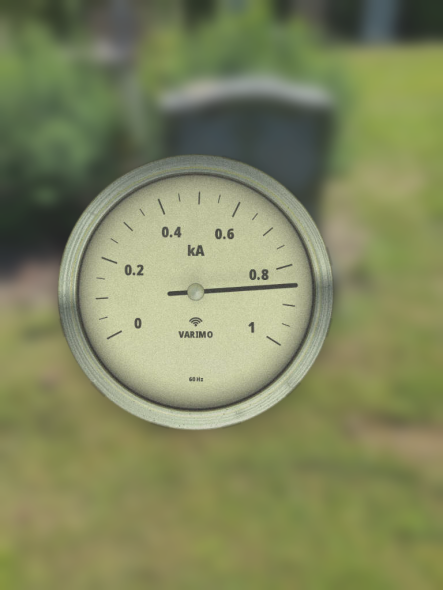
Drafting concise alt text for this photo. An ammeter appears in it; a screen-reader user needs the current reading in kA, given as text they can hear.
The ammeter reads 0.85 kA
